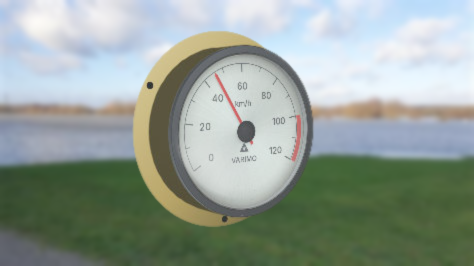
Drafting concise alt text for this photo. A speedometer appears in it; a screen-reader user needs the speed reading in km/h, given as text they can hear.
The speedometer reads 45 km/h
